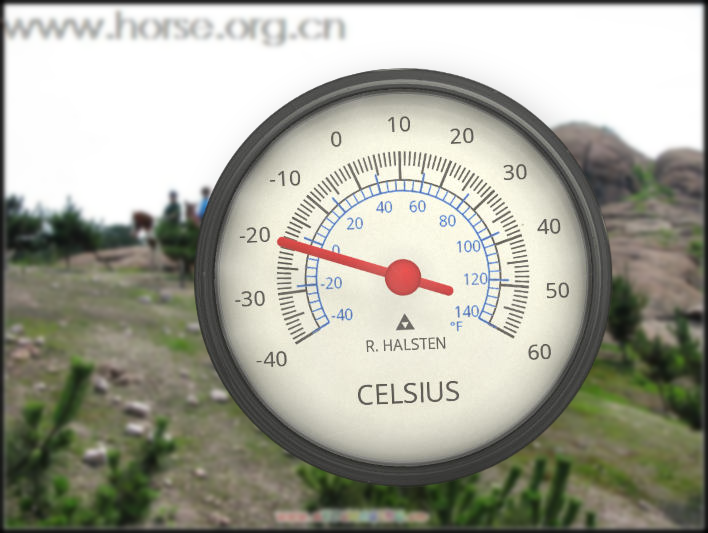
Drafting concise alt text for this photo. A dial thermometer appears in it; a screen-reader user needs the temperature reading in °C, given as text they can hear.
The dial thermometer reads -20 °C
